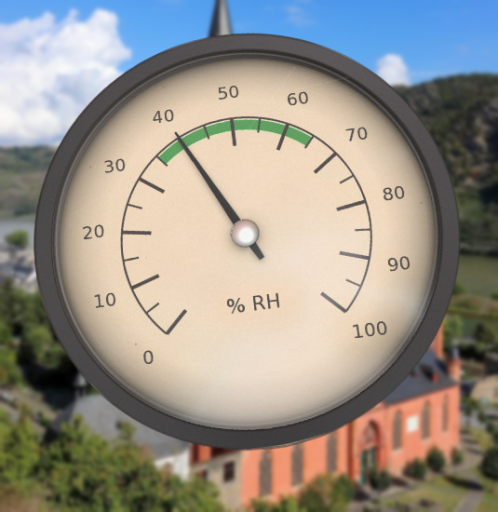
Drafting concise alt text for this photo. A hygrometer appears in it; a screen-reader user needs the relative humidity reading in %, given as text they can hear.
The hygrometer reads 40 %
